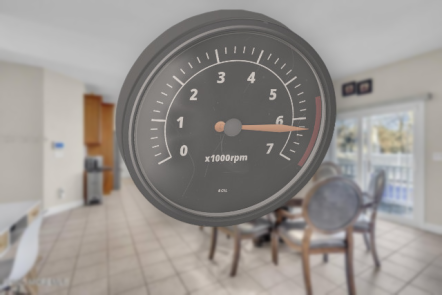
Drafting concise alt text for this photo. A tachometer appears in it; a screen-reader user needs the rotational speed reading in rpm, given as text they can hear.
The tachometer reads 6200 rpm
